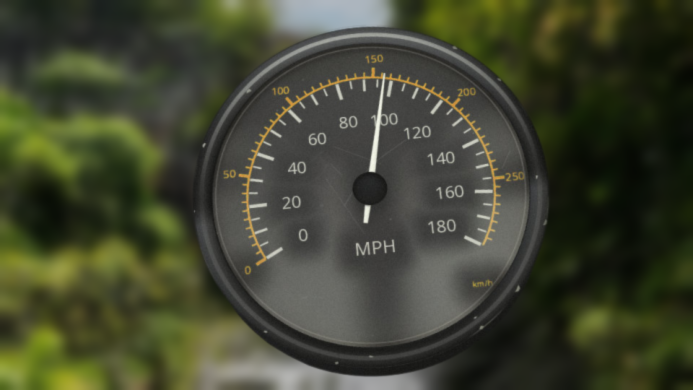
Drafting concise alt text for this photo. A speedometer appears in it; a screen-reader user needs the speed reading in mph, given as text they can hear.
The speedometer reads 97.5 mph
